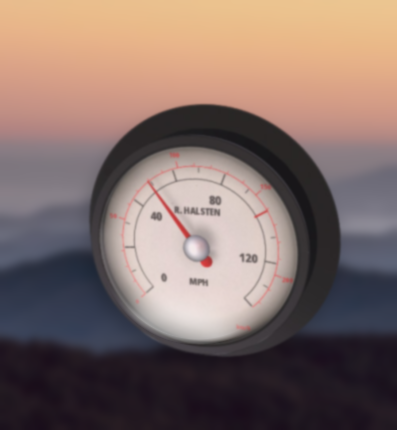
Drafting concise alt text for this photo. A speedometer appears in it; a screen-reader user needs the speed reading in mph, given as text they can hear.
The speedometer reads 50 mph
